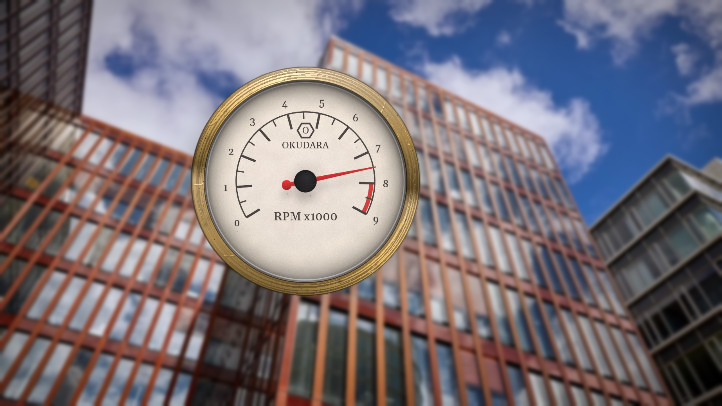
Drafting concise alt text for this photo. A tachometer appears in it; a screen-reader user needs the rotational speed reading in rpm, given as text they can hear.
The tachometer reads 7500 rpm
